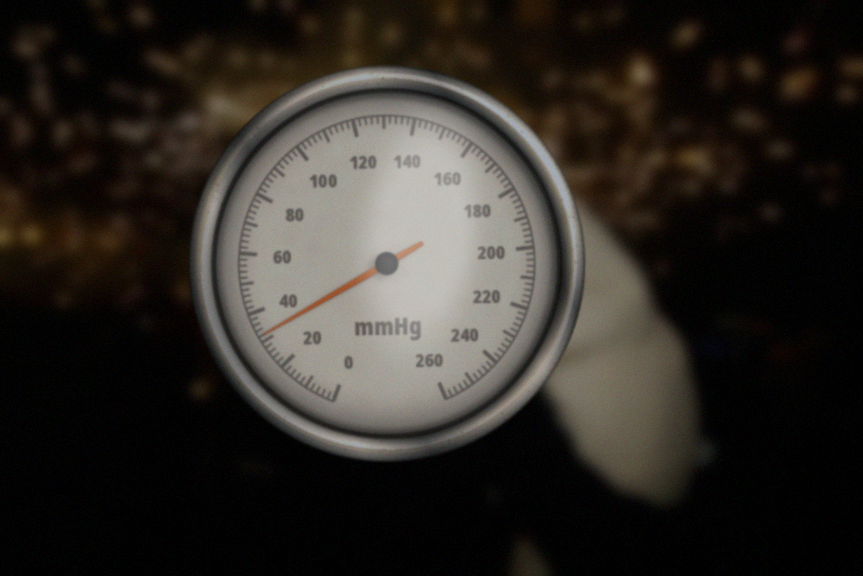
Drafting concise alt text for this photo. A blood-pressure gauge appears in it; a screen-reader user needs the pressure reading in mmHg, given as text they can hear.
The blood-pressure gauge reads 32 mmHg
